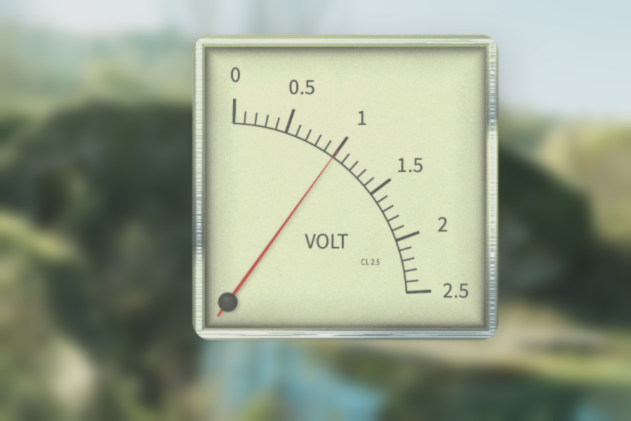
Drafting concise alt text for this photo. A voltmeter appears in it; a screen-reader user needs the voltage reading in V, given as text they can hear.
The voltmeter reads 1 V
